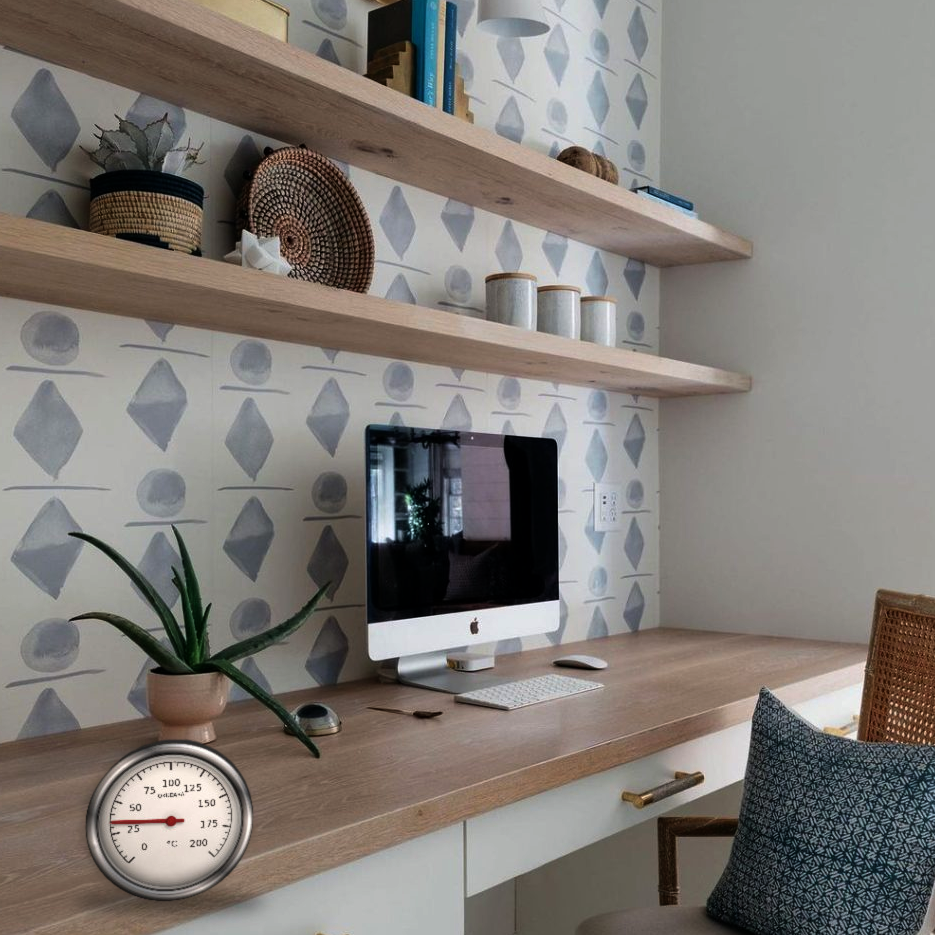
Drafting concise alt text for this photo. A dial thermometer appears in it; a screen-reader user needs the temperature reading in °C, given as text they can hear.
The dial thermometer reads 35 °C
